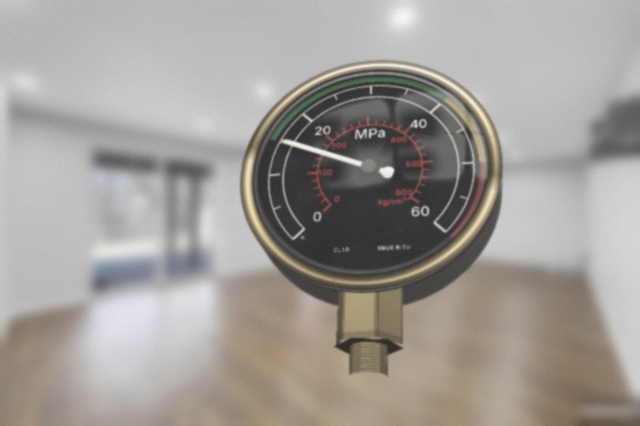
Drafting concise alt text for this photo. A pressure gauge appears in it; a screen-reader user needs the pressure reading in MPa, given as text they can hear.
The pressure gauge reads 15 MPa
